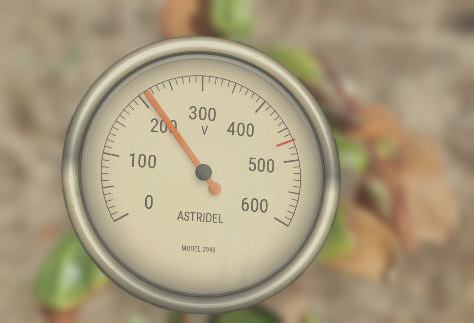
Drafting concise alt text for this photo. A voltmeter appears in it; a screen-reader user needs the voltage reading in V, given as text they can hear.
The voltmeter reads 210 V
